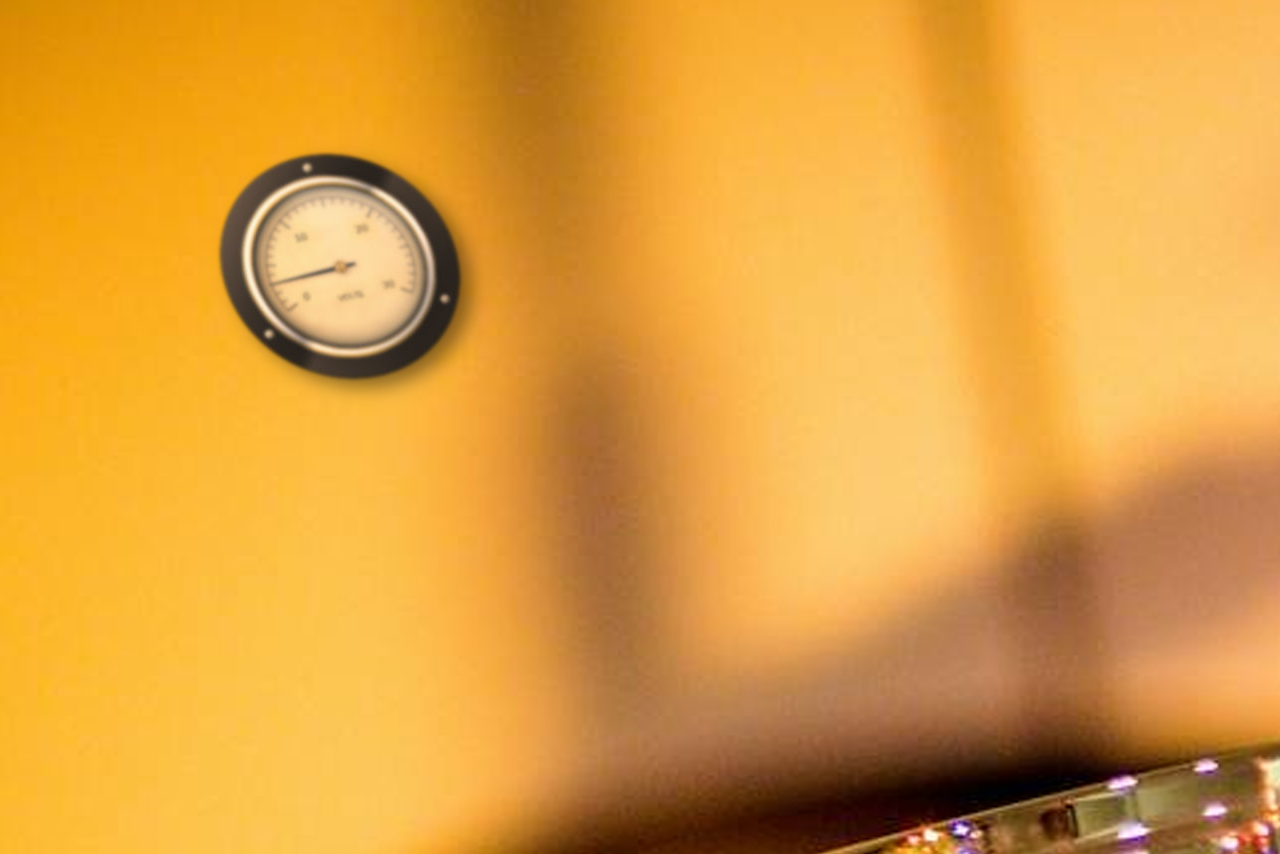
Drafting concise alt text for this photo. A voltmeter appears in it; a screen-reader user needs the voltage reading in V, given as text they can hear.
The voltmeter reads 3 V
